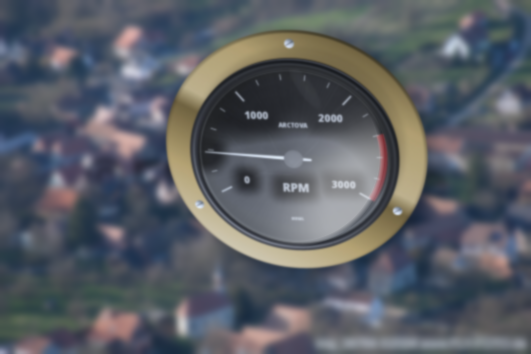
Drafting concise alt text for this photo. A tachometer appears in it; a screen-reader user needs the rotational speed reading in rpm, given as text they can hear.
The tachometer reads 400 rpm
